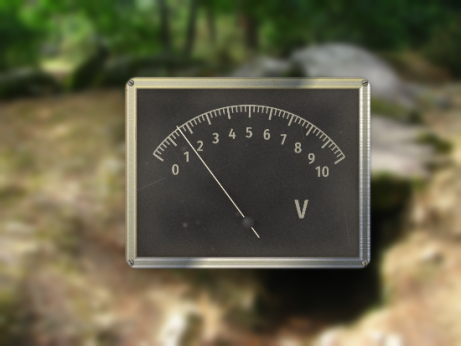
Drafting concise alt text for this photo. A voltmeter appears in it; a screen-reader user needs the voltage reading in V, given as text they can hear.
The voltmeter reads 1.6 V
